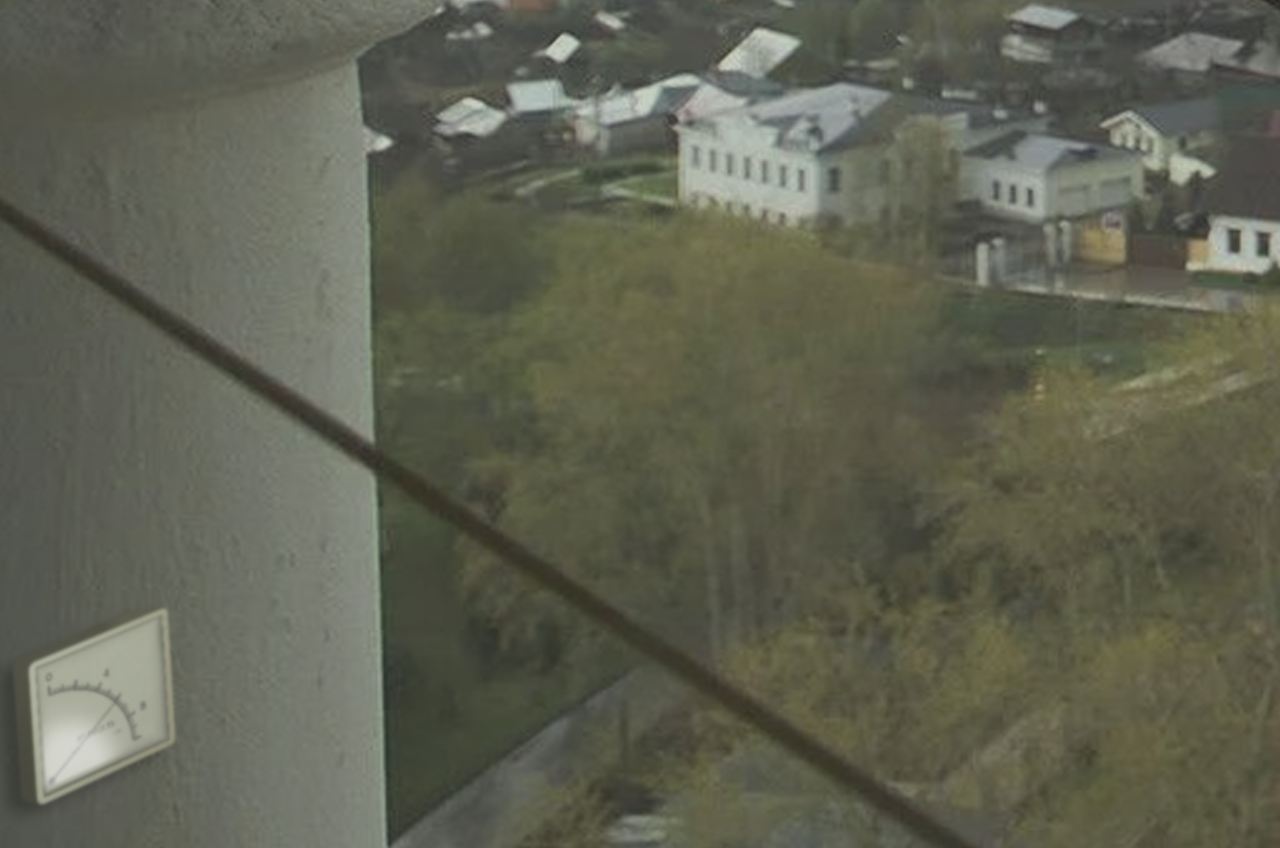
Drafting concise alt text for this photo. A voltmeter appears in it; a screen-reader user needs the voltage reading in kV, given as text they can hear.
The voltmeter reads 6 kV
